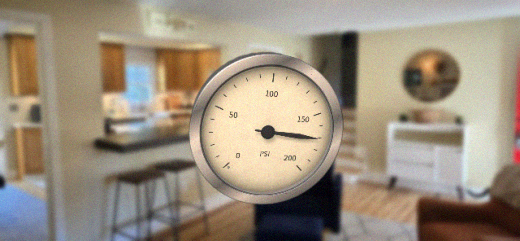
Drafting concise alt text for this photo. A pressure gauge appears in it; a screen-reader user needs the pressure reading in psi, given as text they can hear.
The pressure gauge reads 170 psi
